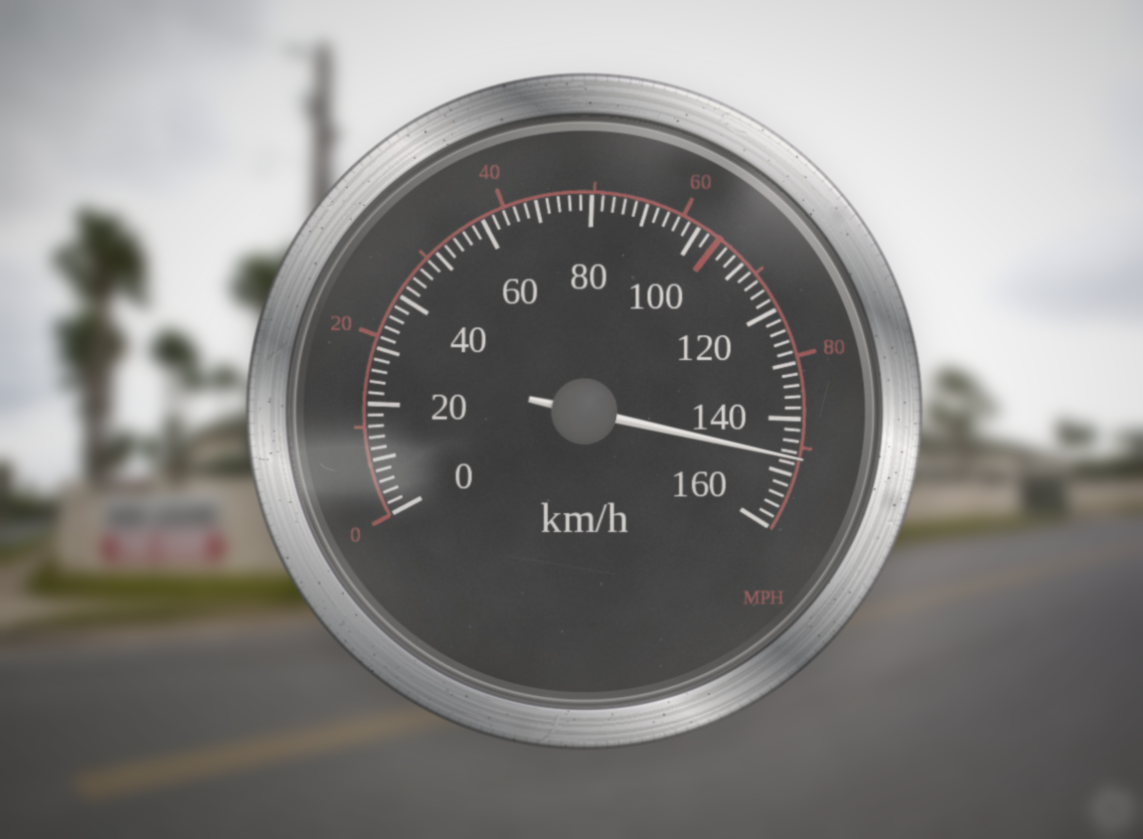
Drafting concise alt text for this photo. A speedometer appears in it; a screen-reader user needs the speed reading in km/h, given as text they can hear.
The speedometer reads 147 km/h
